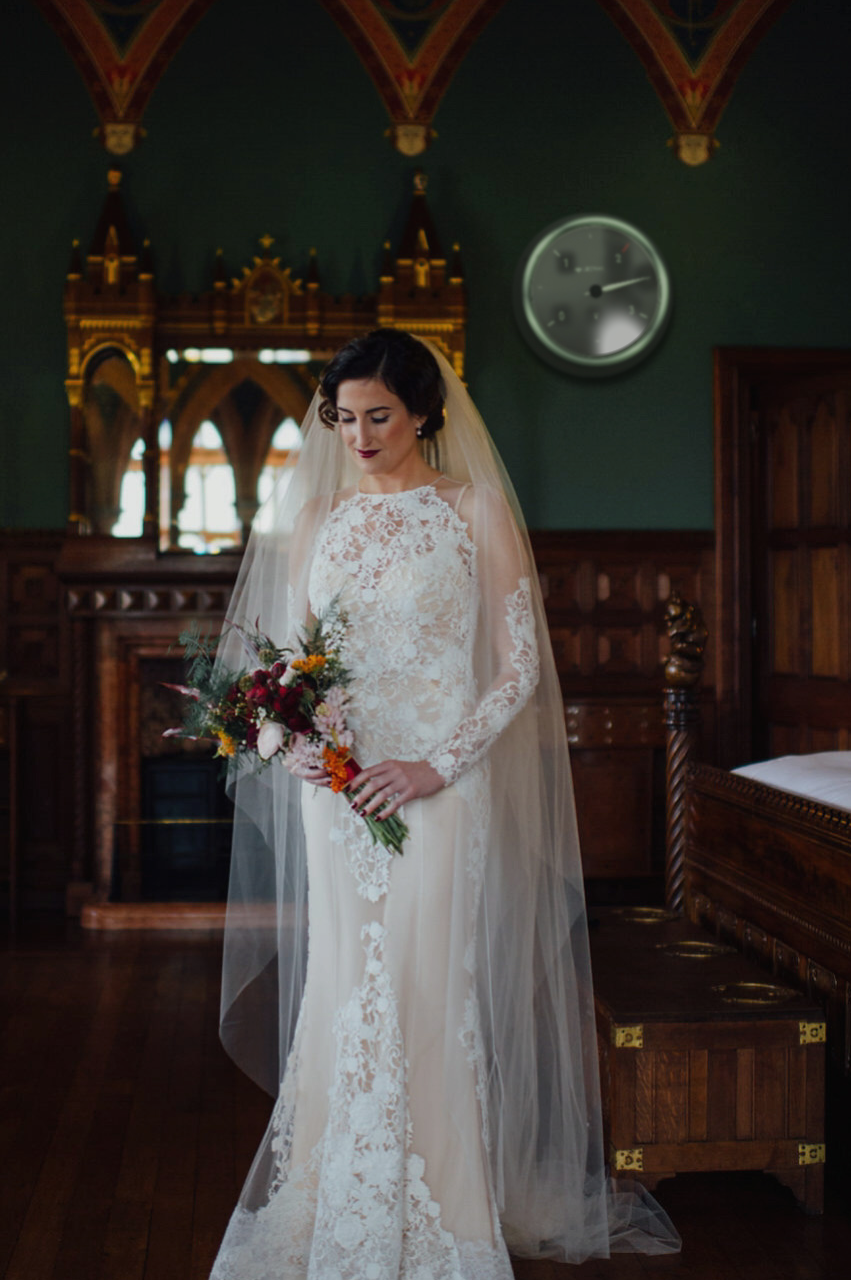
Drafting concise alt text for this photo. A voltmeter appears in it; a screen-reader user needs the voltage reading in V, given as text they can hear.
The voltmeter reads 2.5 V
